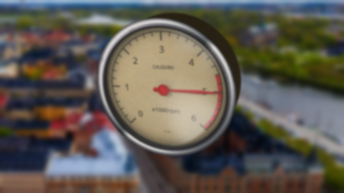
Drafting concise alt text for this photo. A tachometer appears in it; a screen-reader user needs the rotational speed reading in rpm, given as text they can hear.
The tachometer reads 5000 rpm
